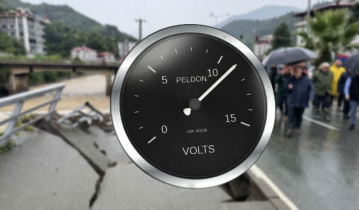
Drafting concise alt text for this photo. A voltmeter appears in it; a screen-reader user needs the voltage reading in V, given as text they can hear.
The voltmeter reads 11 V
